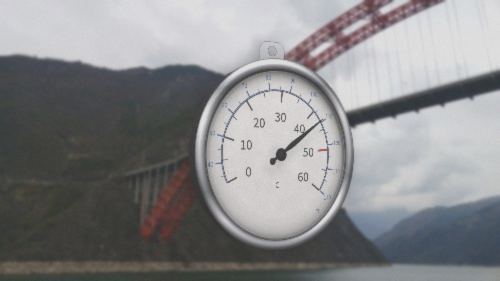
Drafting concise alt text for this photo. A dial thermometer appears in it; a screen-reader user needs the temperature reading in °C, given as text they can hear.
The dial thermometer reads 42.5 °C
